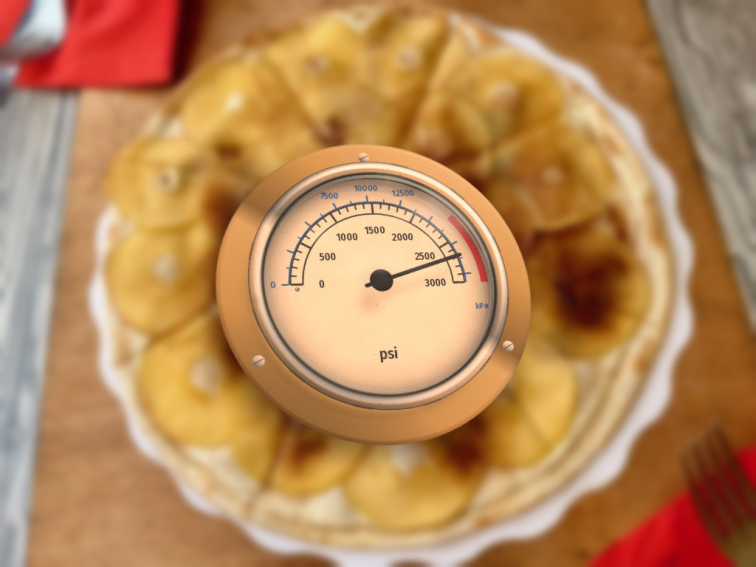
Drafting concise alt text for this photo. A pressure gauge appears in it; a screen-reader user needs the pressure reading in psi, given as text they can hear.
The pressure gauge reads 2700 psi
